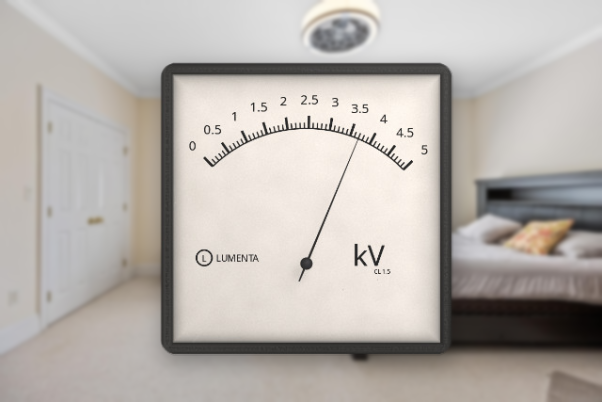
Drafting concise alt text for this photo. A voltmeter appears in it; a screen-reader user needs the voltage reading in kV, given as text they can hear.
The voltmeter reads 3.7 kV
